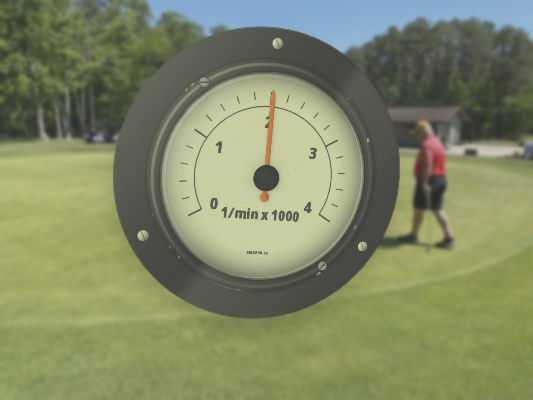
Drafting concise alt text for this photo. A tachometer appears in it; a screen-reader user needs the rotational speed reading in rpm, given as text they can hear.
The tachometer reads 2000 rpm
